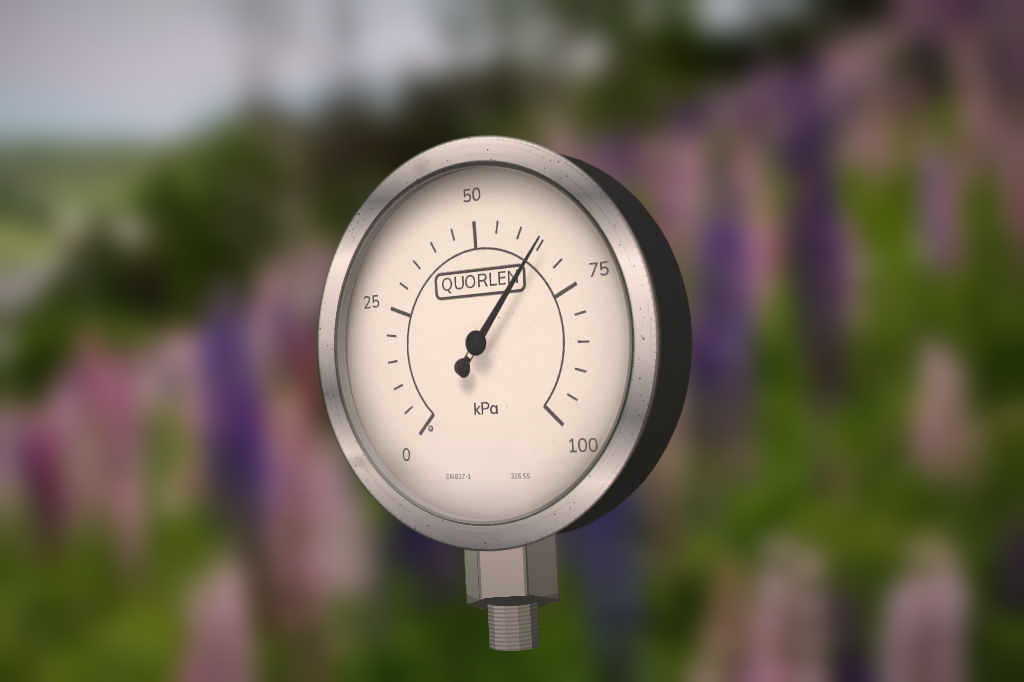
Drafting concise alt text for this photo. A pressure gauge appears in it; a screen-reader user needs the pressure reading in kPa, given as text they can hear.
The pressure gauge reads 65 kPa
